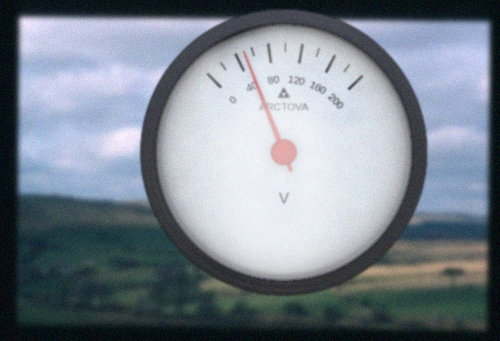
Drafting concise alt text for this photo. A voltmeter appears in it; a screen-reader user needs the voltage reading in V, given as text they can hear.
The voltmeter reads 50 V
